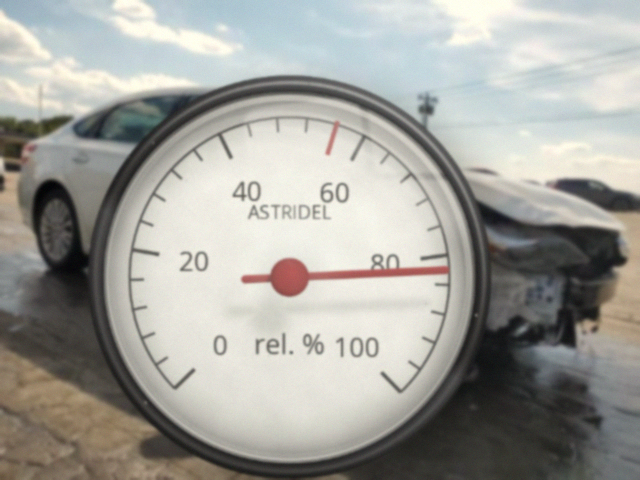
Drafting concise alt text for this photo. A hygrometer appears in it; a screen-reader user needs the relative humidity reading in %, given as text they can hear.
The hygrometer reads 82 %
